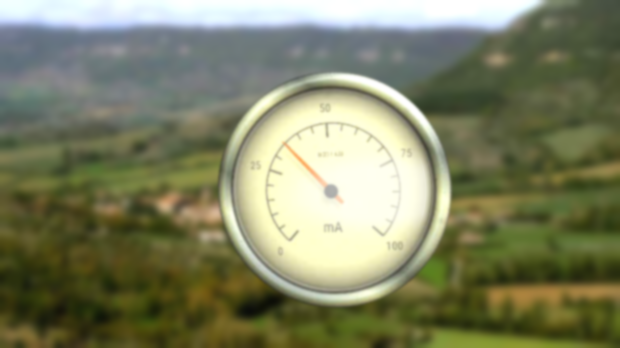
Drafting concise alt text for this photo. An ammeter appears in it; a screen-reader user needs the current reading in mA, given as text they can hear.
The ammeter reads 35 mA
